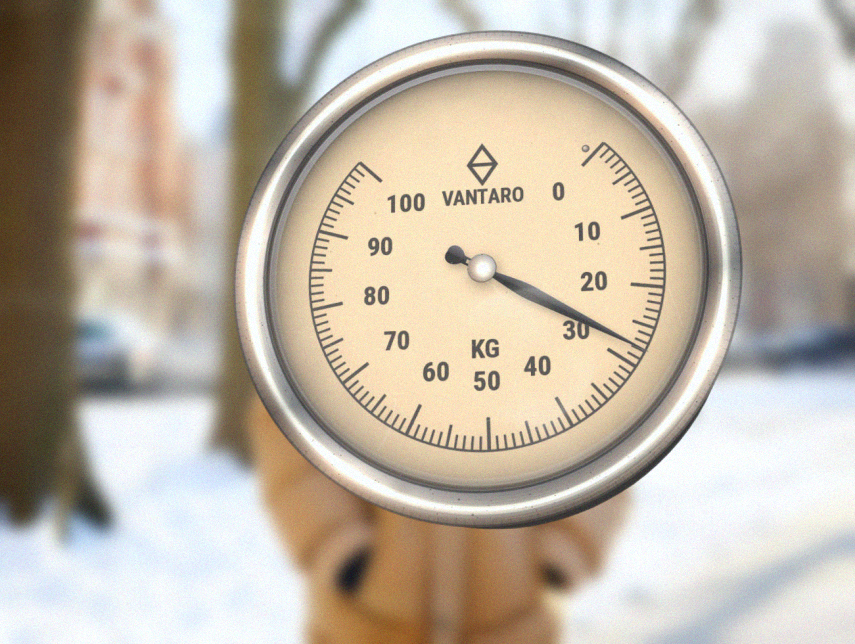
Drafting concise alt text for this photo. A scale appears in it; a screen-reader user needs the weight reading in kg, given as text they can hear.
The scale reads 28 kg
